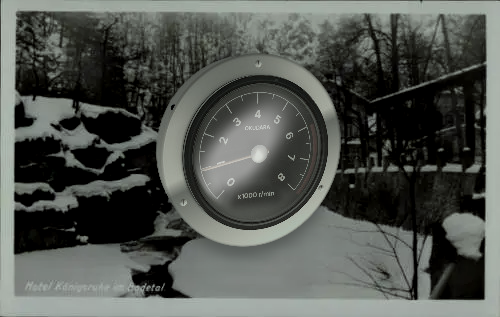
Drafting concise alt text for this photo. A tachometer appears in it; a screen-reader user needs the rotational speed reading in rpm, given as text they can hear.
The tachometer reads 1000 rpm
